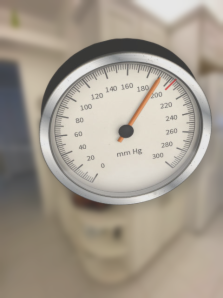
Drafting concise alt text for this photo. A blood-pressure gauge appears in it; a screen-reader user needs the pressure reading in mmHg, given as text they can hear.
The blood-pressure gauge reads 190 mmHg
